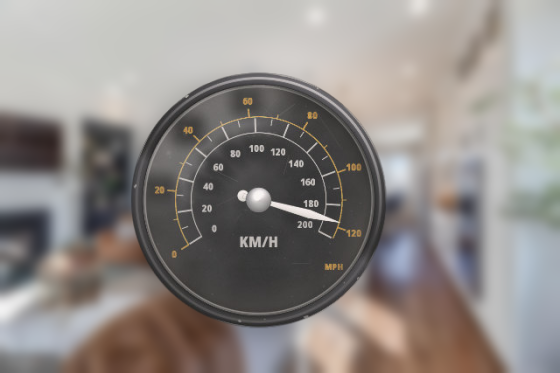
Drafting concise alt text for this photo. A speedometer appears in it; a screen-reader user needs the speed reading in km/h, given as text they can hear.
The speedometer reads 190 km/h
